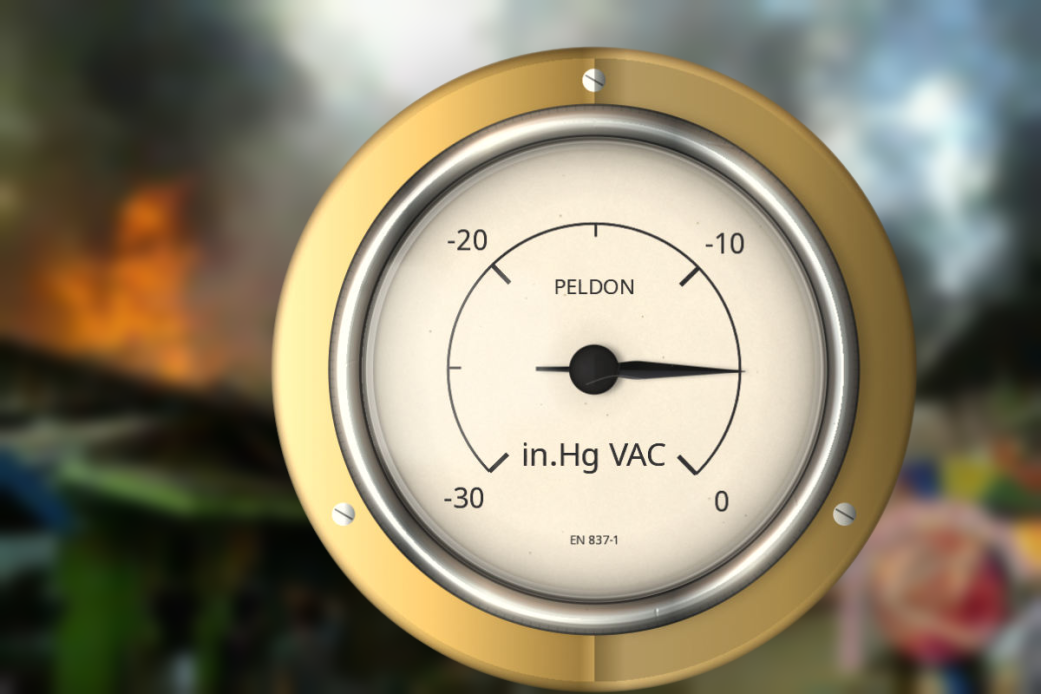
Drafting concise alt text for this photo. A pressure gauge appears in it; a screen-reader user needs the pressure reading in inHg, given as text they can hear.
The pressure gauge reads -5 inHg
